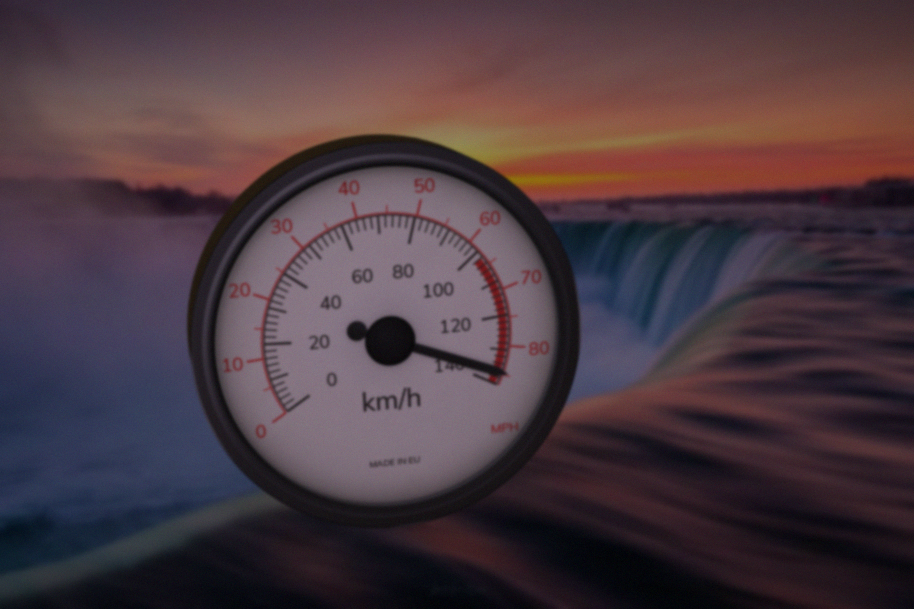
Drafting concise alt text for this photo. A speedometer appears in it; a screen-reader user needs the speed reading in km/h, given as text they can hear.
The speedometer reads 136 km/h
